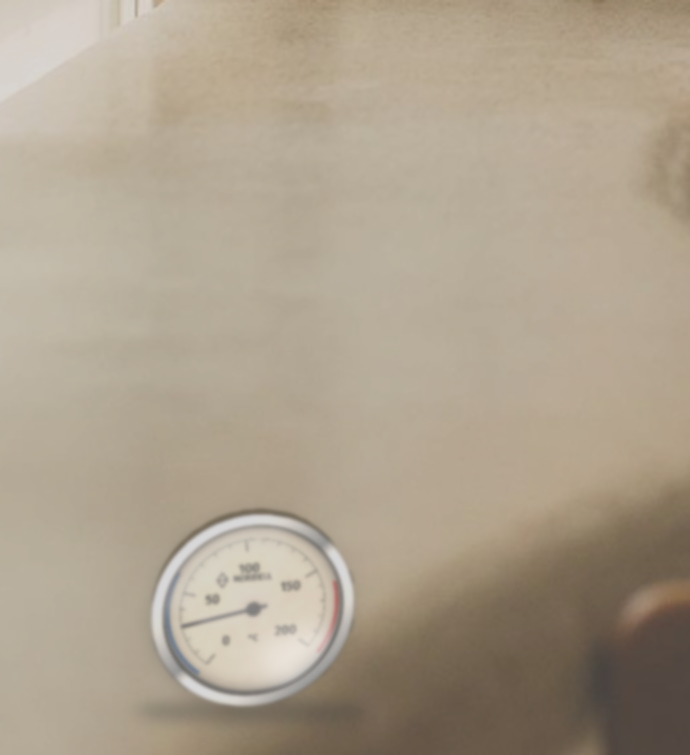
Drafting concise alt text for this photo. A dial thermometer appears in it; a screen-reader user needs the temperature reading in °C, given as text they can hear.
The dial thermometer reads 30 °C
